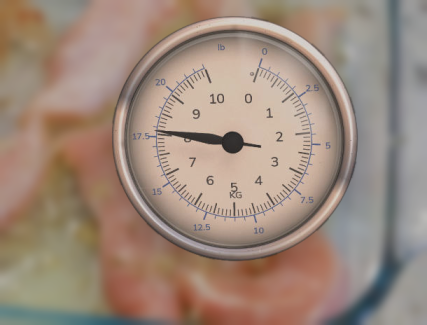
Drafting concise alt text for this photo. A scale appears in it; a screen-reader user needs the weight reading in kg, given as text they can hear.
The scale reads 8.1 kg
